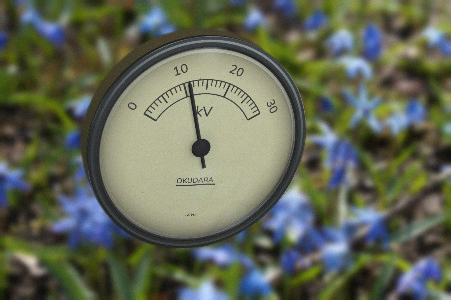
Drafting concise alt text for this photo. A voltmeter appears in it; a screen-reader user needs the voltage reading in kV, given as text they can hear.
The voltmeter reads 11 kV
